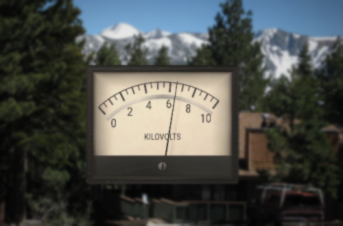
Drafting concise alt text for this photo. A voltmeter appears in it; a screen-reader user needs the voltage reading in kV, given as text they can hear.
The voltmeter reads 6.5 kV
